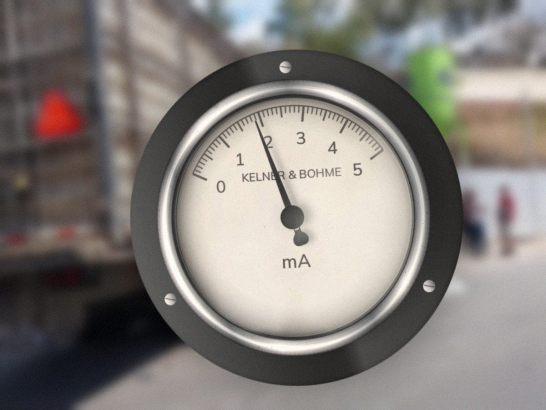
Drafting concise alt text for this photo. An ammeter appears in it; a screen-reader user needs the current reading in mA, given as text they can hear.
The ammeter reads 1.9 mA
